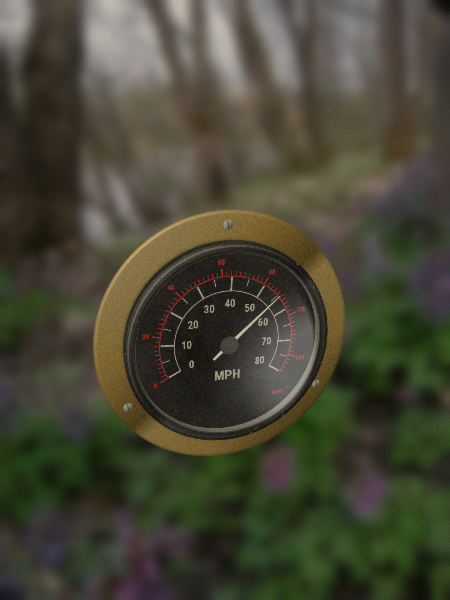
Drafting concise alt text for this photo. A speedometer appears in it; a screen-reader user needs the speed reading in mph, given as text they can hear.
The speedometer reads 55 mph
